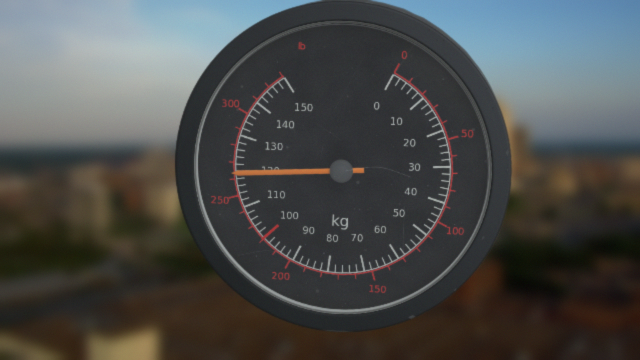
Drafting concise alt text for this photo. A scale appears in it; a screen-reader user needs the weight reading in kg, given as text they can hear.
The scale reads 120 kg
